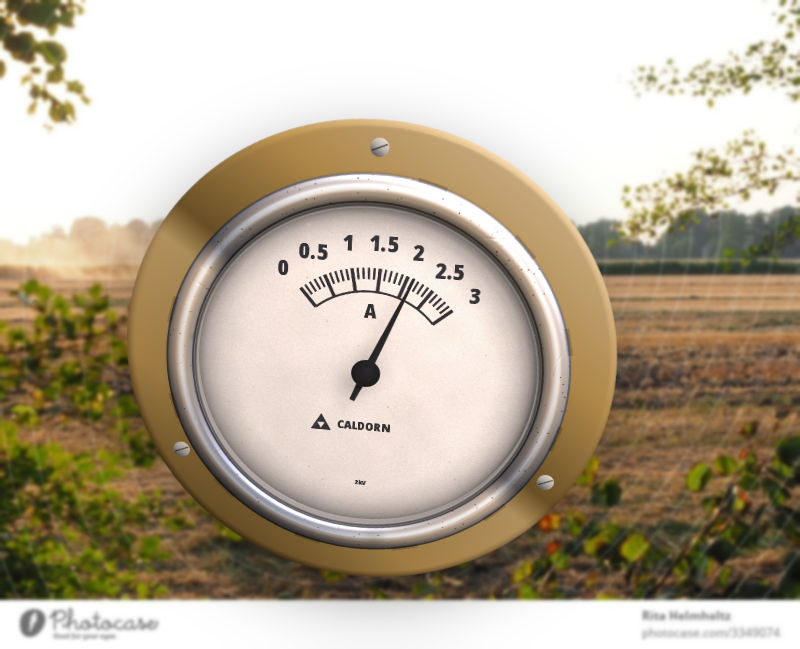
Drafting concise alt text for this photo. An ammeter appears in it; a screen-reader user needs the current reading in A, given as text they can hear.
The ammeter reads 2.1 A
